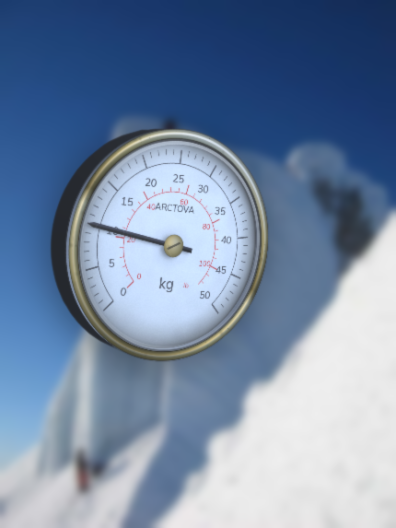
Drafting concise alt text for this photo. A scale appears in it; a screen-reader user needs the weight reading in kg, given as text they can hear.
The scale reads 10 kg
